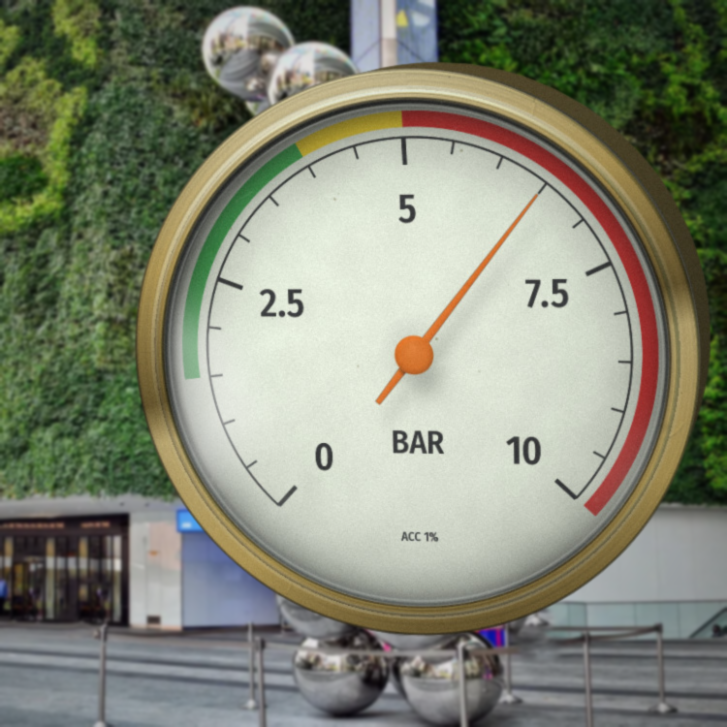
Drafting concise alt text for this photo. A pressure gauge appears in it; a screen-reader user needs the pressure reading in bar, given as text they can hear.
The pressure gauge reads 6.5 bar
